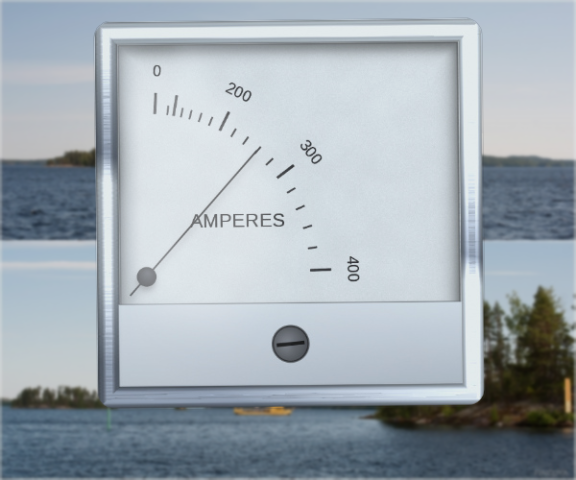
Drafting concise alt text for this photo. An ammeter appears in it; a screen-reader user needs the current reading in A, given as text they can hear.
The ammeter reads 260 A
